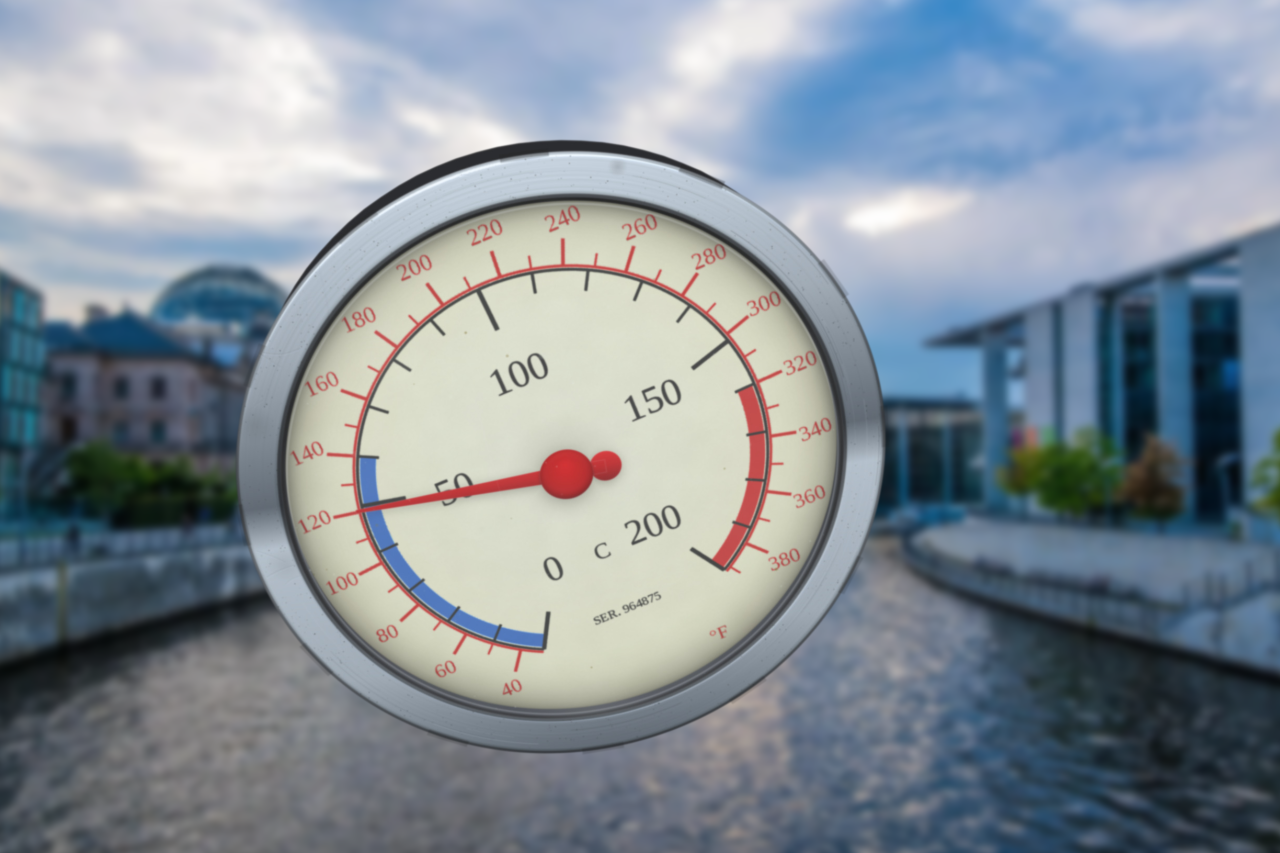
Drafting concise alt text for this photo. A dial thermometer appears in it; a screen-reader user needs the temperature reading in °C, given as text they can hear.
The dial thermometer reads 50 °C
